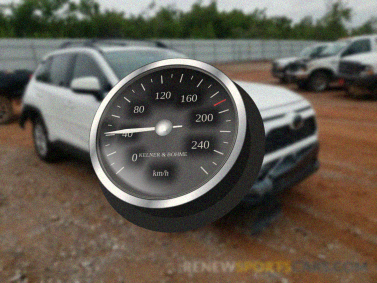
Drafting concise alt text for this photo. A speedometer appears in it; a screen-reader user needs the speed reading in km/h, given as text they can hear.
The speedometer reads 40 km/h
